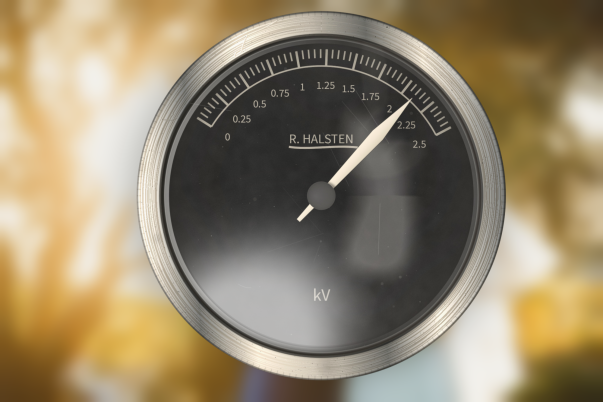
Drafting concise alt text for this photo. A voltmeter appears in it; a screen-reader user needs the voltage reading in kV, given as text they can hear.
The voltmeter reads 2.1 kV
